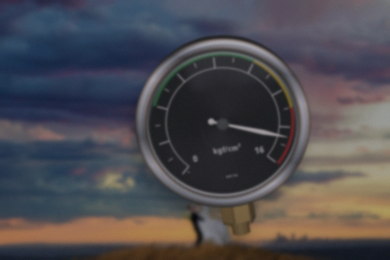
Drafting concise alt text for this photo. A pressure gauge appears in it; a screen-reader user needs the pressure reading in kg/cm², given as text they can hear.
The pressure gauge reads 14.5 kg/cm²
